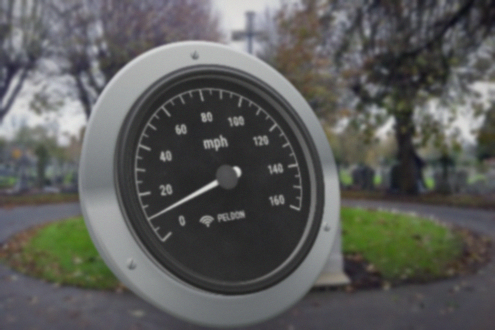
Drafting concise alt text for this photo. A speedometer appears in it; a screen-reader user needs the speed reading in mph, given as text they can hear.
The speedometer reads 10 mph
